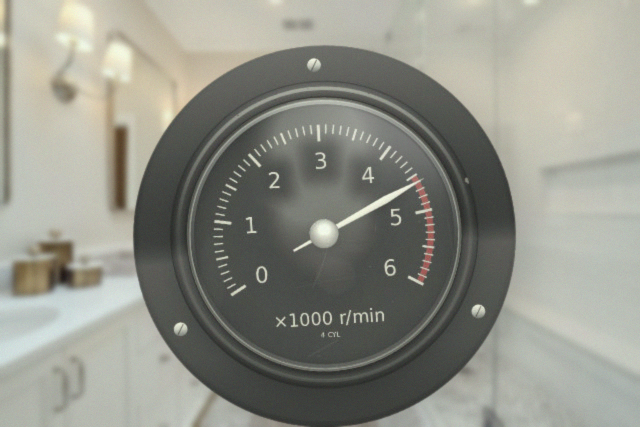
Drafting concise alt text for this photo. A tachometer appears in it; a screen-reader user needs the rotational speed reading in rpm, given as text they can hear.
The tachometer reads 4600 rpm
